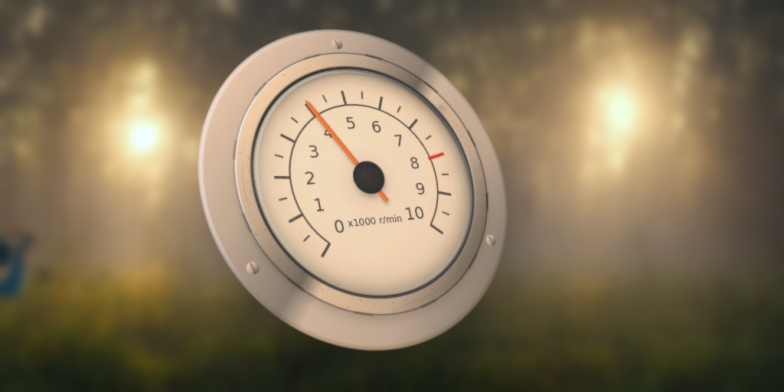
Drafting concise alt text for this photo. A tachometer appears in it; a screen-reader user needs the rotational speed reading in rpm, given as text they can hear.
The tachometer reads 4000 rpm
